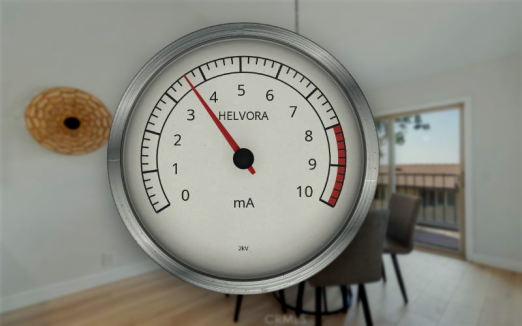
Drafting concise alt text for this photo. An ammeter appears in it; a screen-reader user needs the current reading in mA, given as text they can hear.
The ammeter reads 3.6 mA
